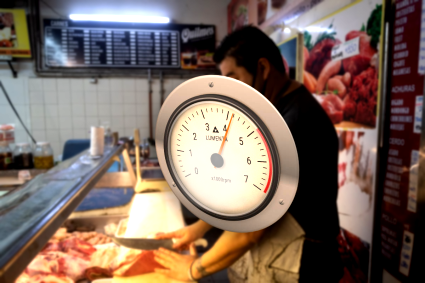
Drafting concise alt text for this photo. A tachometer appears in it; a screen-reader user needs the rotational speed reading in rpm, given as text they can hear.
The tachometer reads 4200 rpm
